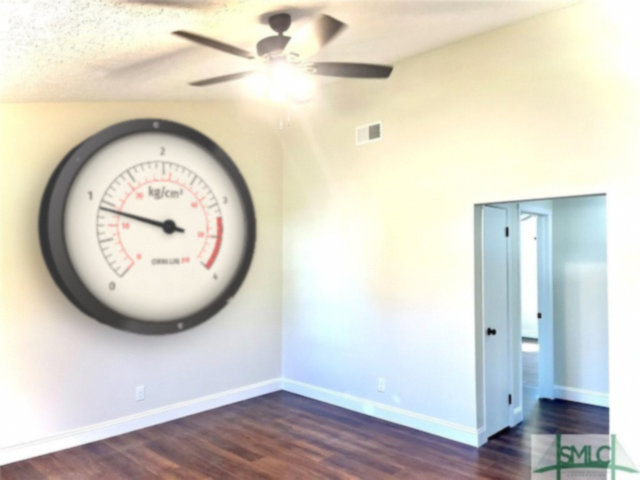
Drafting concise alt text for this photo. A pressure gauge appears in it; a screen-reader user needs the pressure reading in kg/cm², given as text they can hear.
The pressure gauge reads 0.9 kg/cm²
